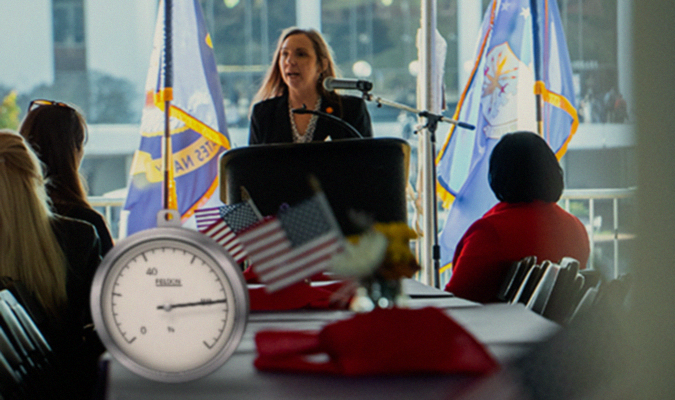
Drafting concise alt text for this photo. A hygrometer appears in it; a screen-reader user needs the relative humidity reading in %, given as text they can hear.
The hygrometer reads 80 %
